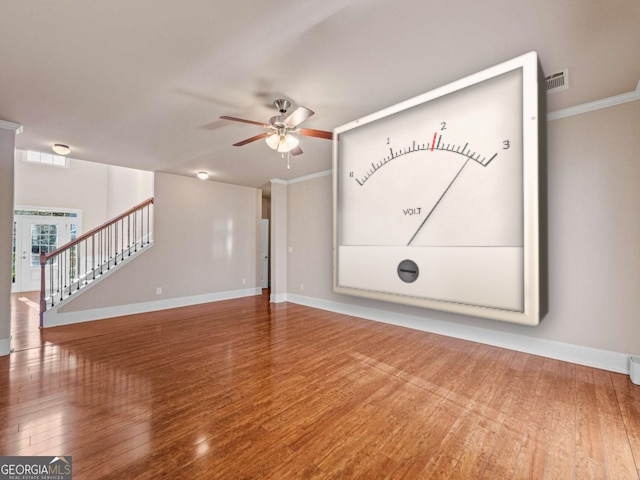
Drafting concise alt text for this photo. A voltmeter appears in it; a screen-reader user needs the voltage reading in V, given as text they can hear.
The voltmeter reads 2.7 V
